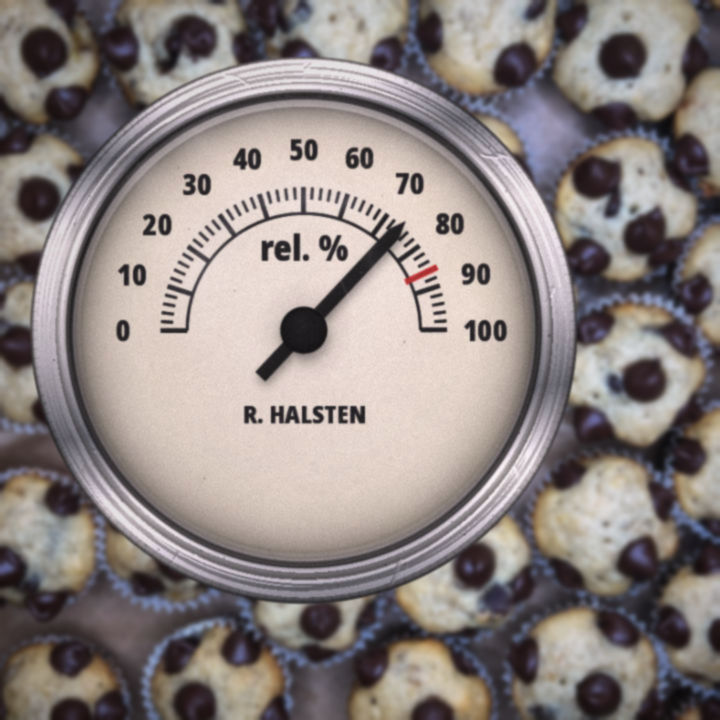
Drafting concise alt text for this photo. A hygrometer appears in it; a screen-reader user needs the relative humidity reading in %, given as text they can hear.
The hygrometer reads 74 %
